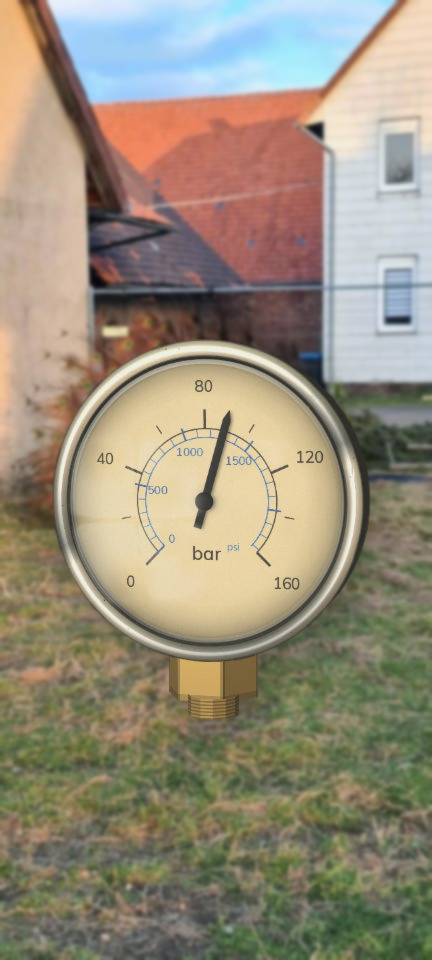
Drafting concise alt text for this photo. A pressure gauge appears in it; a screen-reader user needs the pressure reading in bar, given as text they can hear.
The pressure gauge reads 90 bar
